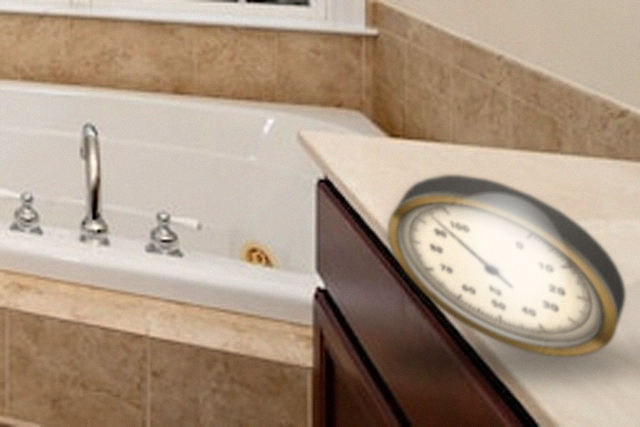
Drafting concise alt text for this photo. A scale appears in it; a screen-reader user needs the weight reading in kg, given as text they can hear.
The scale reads 95 kg
